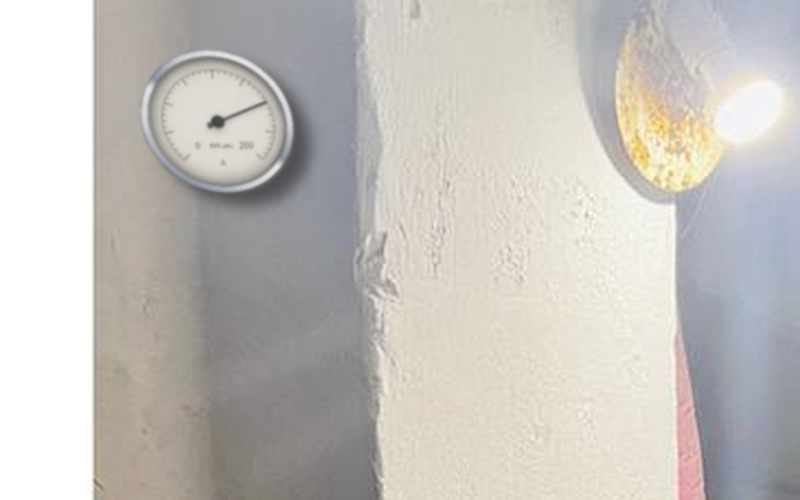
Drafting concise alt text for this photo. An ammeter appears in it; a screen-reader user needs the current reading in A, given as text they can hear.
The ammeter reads 150 A
